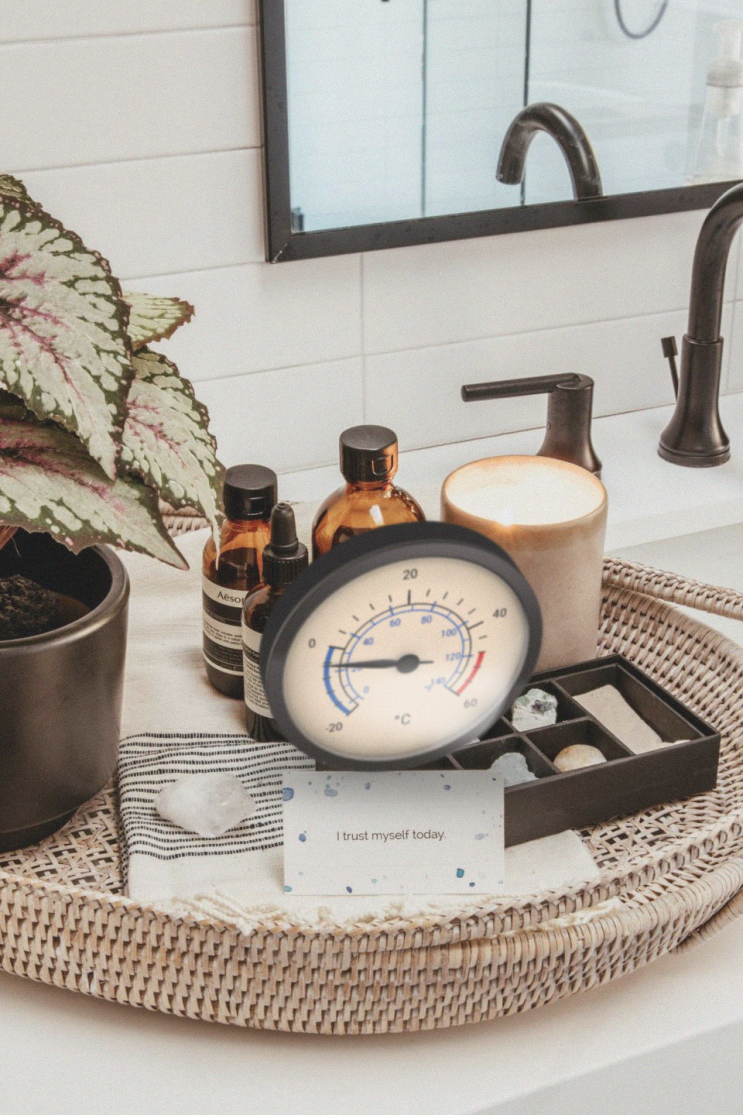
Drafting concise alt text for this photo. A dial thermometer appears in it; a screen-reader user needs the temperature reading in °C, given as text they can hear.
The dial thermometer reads -4 °C
